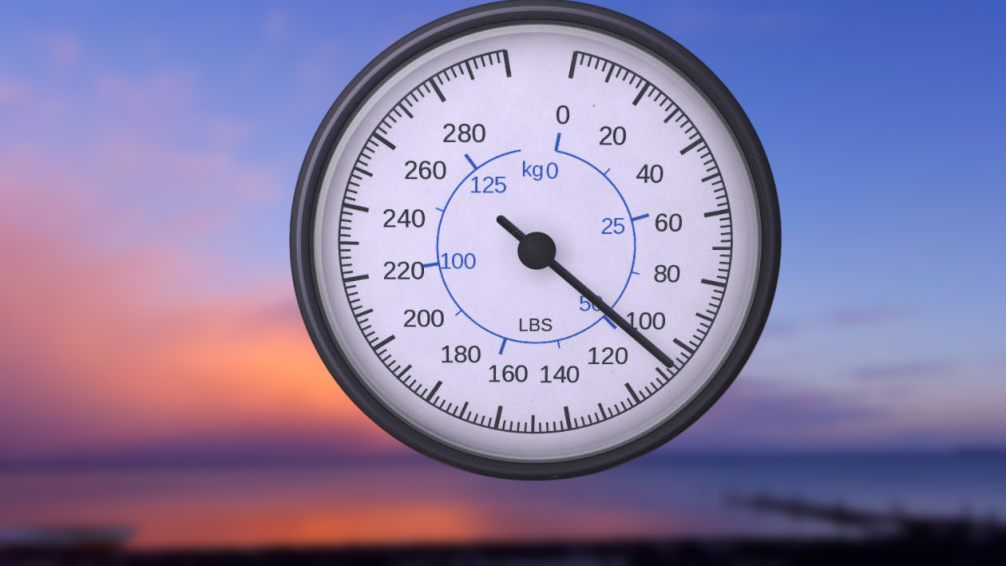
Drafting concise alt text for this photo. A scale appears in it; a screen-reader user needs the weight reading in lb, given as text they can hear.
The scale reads 106 lb
